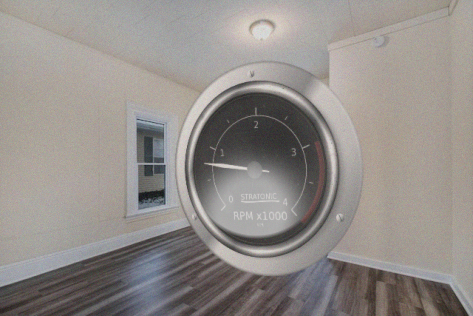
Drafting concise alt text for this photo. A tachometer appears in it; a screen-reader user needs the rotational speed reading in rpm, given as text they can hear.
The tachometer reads 750 rpm
